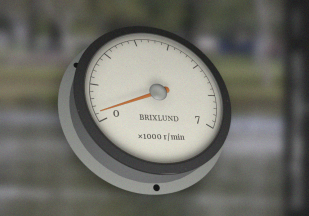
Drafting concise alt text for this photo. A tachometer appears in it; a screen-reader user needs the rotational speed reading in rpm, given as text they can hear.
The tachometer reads 200 rpm
